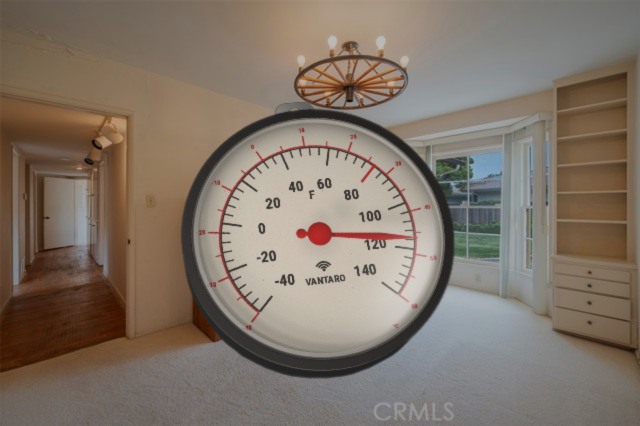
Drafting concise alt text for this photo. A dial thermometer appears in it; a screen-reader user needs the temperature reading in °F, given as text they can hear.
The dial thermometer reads 116 °F
